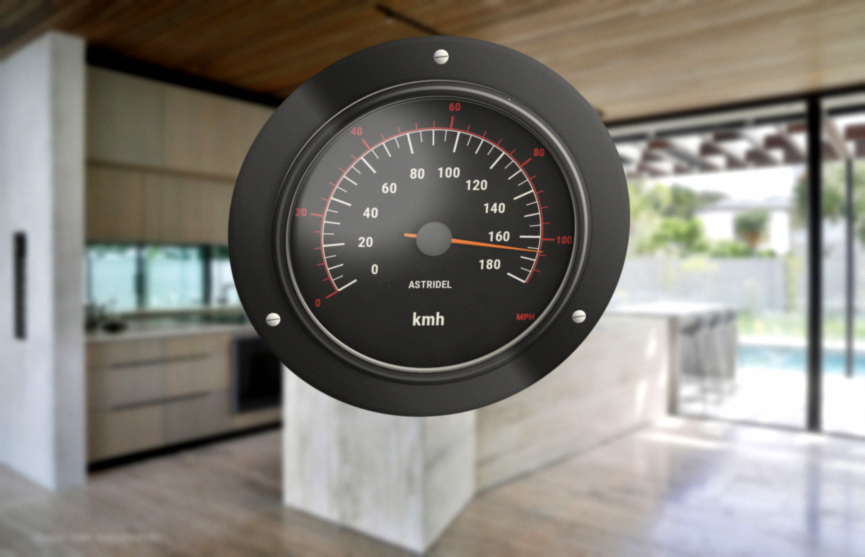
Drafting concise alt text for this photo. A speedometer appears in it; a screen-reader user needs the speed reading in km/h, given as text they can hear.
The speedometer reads 165 km/h
